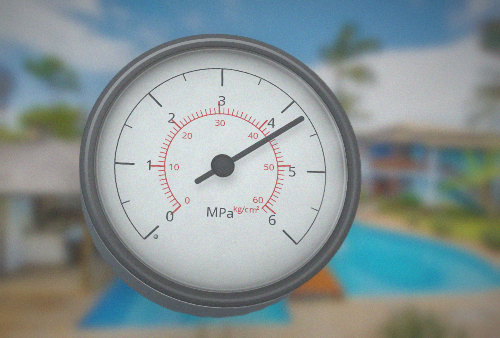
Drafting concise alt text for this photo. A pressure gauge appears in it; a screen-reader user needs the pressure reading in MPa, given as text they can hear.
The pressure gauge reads 4.25 MPa
